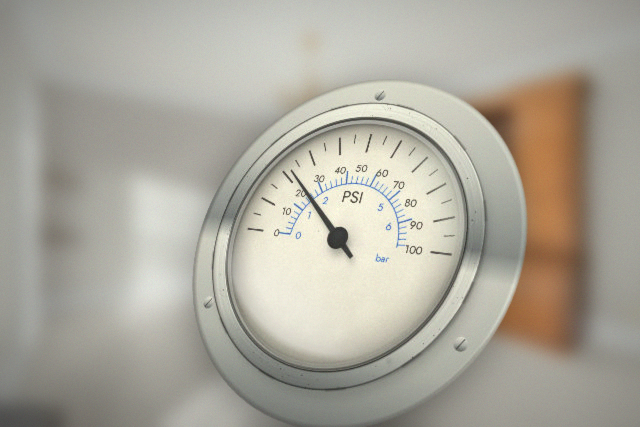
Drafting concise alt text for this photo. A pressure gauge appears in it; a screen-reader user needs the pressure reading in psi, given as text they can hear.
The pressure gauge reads 22.5 psi
